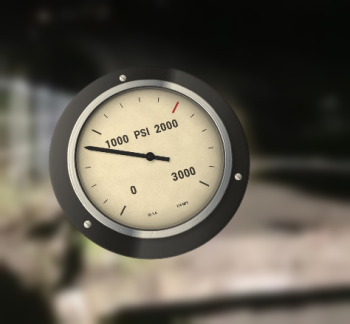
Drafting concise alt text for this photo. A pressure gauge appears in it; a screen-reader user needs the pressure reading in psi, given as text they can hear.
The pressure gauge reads 800 psi
